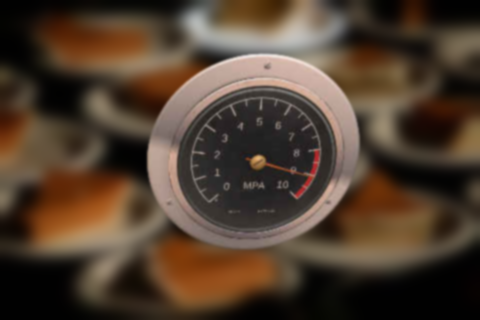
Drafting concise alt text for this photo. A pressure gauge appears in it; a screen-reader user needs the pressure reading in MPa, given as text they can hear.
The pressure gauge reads 9 MPa
